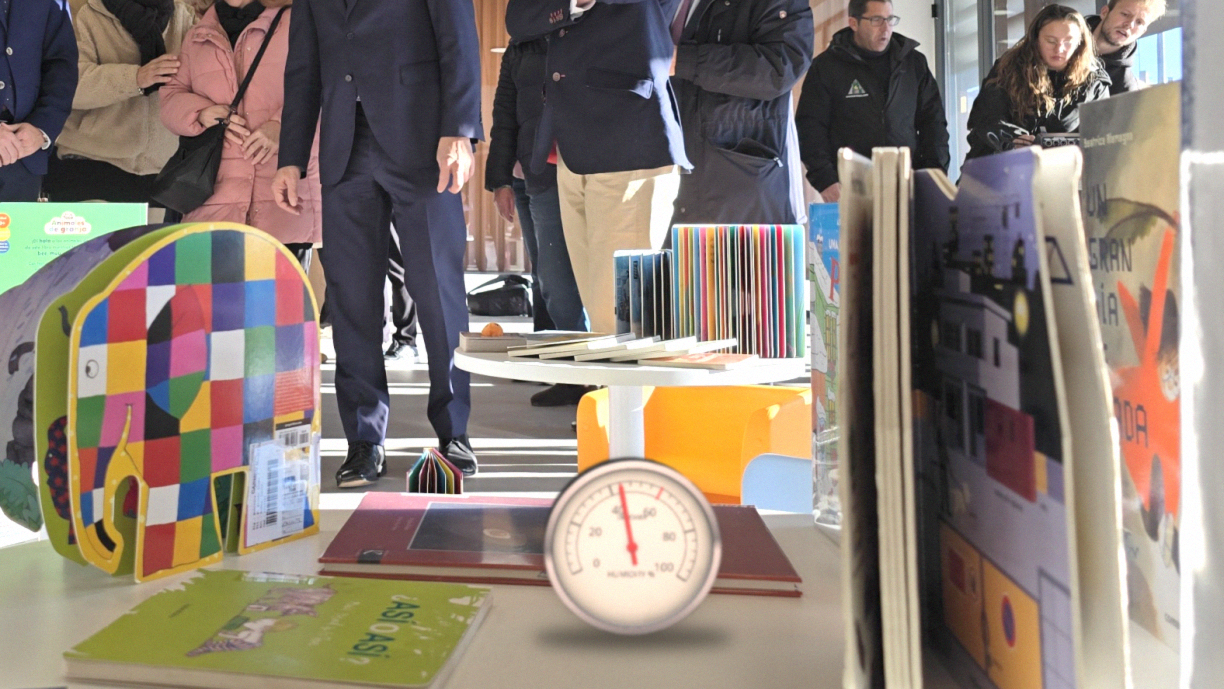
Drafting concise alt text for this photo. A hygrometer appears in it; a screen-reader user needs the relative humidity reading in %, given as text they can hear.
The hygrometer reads 44 %
